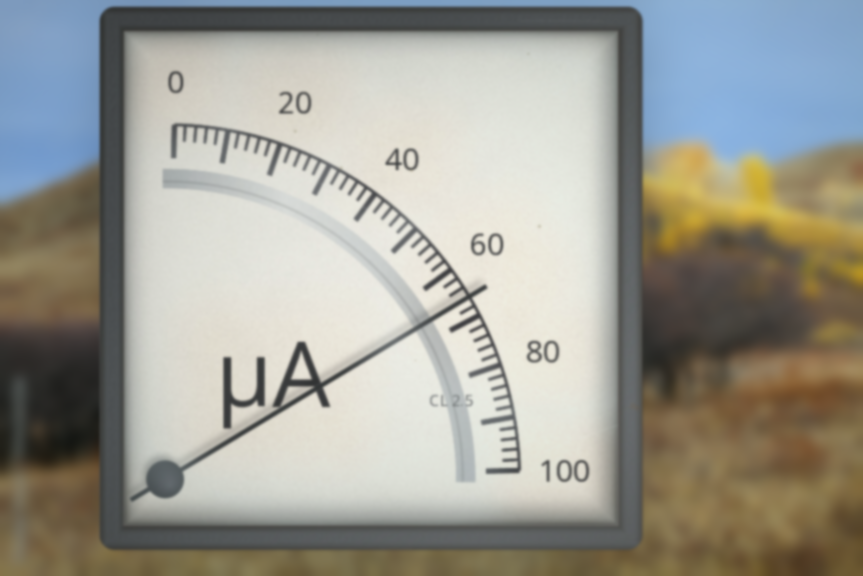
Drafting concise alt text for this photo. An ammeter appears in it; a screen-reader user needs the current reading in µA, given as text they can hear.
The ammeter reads 66 µA
